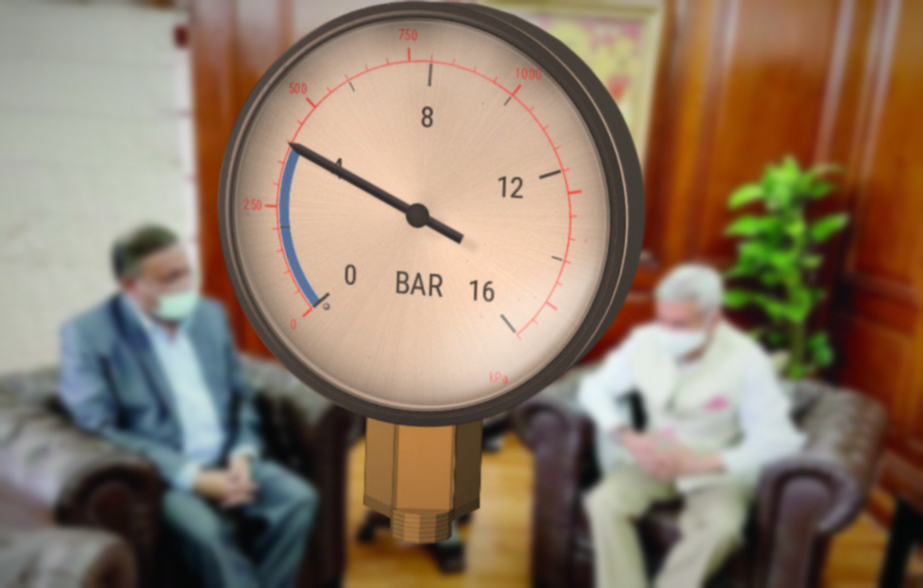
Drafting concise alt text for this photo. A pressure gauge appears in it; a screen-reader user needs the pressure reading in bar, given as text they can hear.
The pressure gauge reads 4 bar
